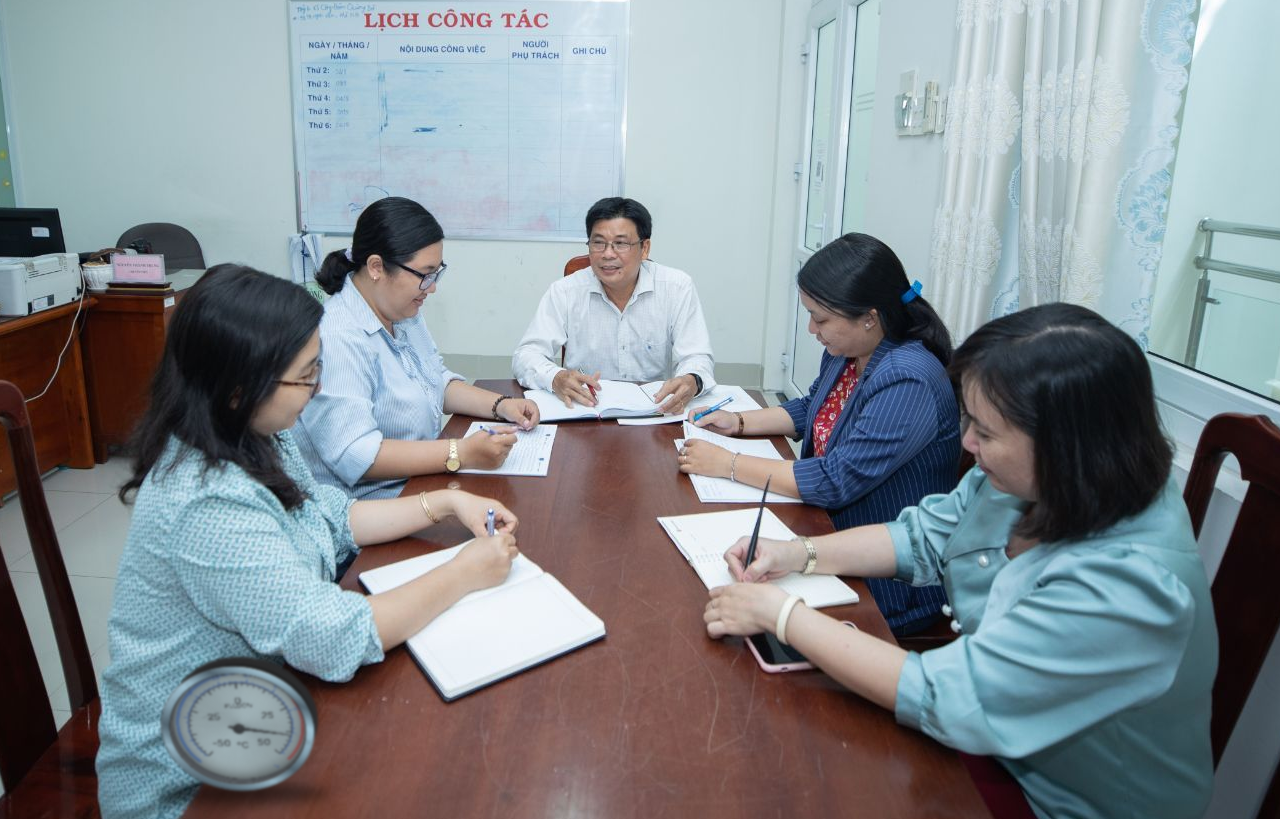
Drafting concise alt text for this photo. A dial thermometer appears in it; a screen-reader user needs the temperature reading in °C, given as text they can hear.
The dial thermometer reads 37.5 °C
